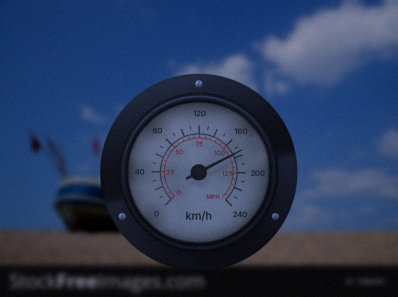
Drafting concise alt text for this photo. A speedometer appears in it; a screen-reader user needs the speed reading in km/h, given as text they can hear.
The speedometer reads 175 km/h
